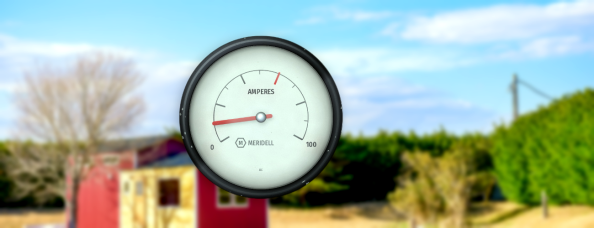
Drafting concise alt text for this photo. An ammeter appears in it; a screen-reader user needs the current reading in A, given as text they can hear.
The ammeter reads 10 A
